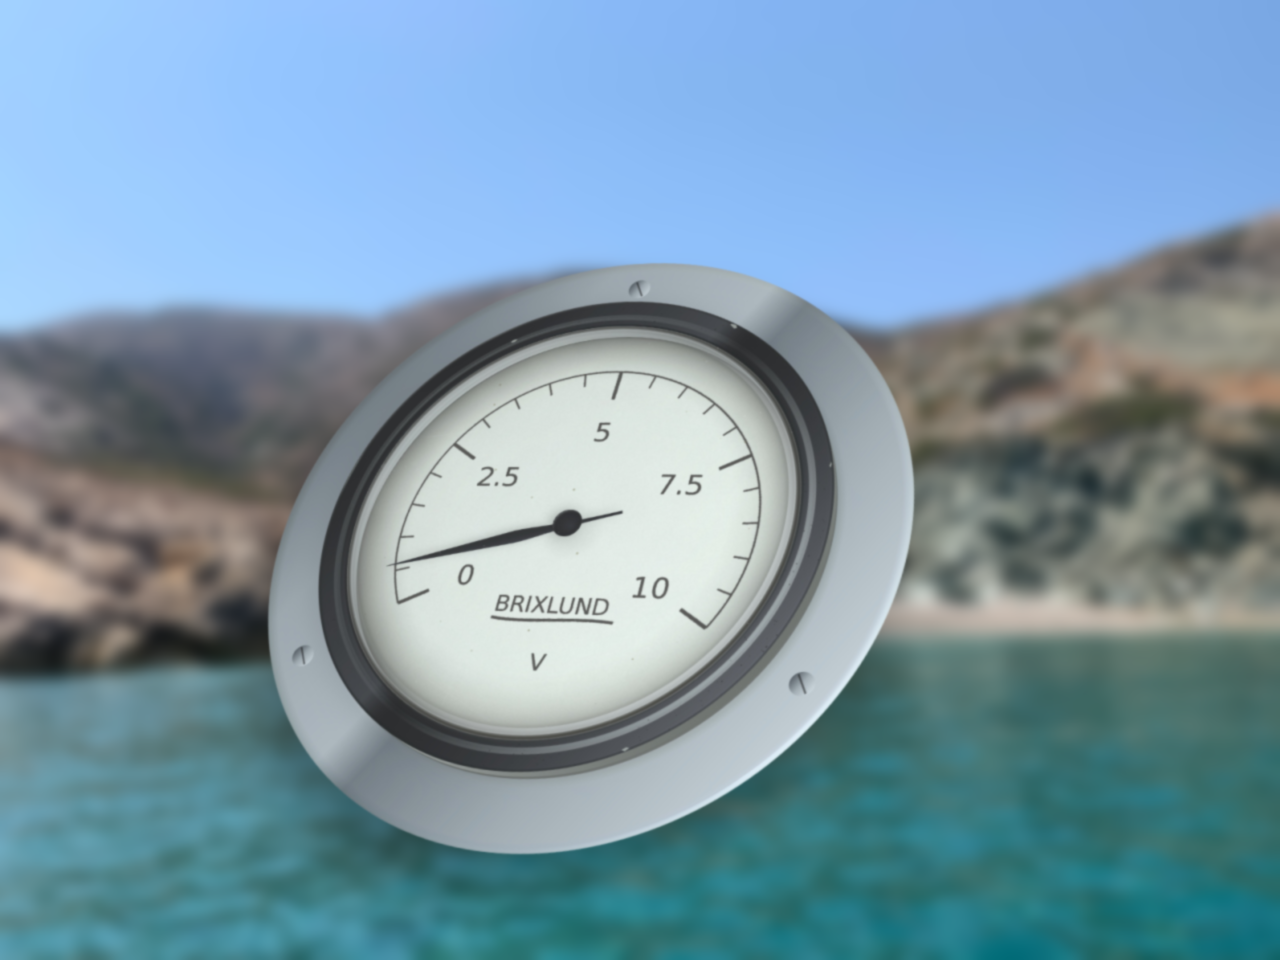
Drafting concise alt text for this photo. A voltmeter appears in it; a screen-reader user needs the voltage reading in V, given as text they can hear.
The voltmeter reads 0.5 V
